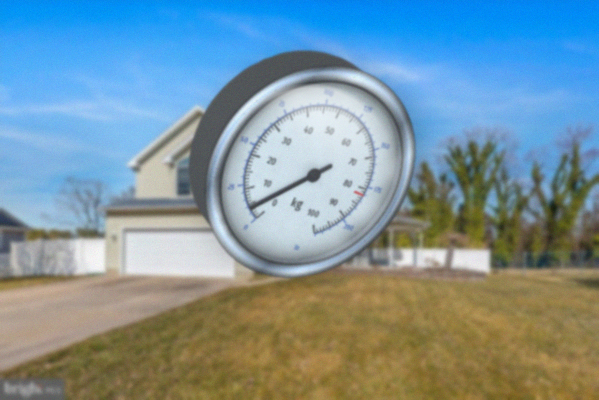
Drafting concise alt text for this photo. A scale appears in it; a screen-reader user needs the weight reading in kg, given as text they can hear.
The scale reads 5 kg
